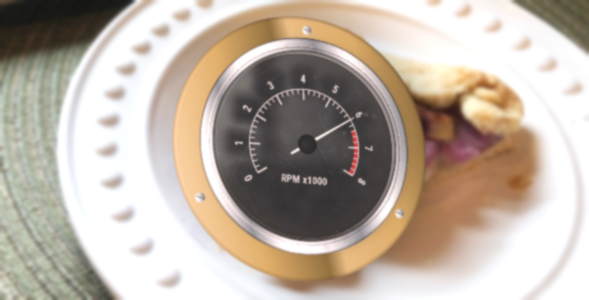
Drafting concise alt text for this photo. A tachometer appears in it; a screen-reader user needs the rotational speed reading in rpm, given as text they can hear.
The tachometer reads 6000 rpm
